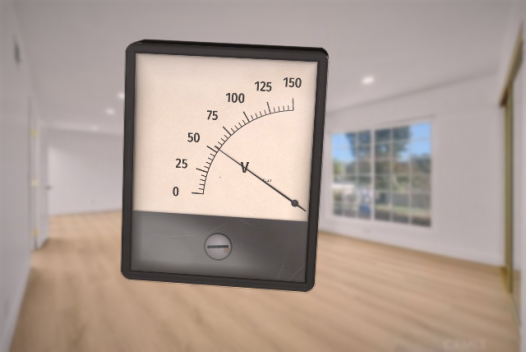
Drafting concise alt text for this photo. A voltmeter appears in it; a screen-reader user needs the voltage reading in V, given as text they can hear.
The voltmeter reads 55 V
